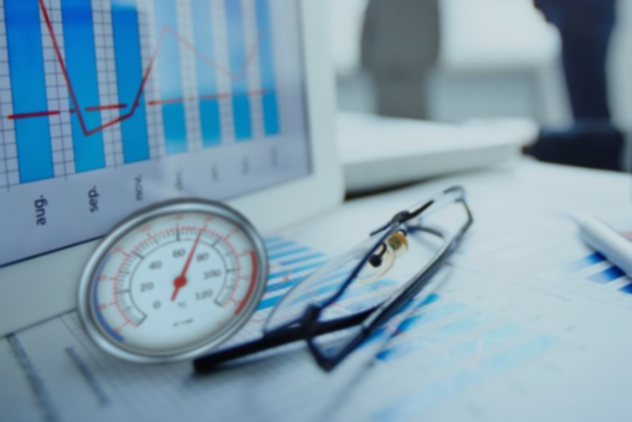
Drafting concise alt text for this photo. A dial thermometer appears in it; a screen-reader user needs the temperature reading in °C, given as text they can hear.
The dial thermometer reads 70 °C
